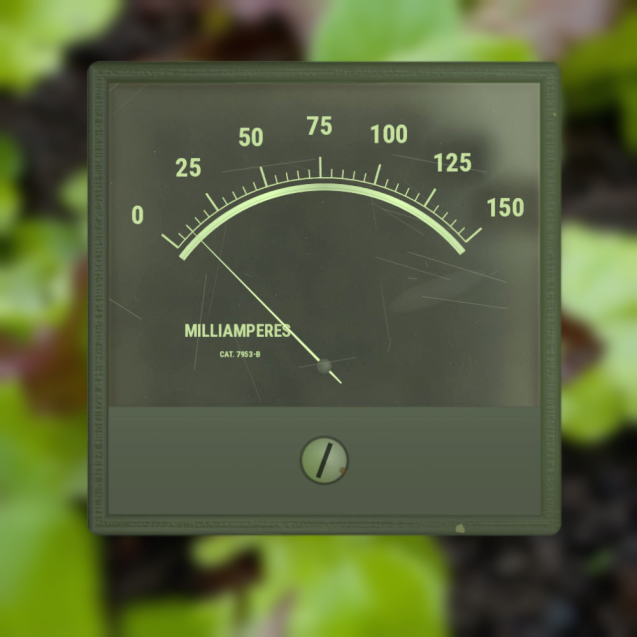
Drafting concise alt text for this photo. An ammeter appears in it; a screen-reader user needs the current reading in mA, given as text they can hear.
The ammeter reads 10 mA
